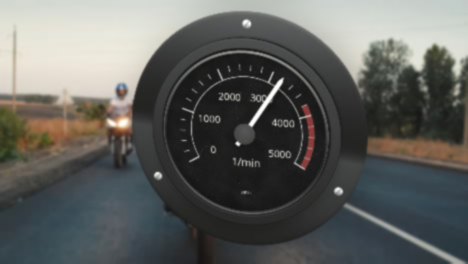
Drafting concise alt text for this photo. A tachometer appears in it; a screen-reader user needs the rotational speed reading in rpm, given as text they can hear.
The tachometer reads 3200 rpm
